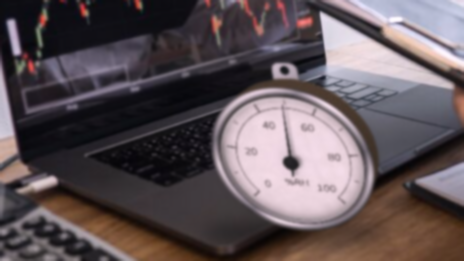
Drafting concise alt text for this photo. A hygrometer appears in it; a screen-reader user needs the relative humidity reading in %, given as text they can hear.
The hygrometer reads 50 %
